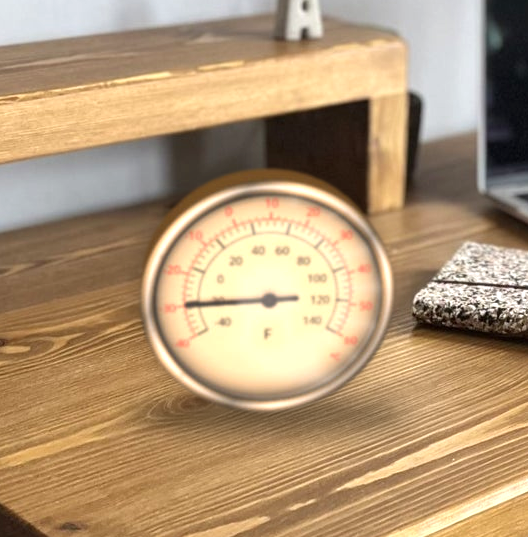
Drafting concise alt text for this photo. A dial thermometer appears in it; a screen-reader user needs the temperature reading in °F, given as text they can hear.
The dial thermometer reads -20 °F
